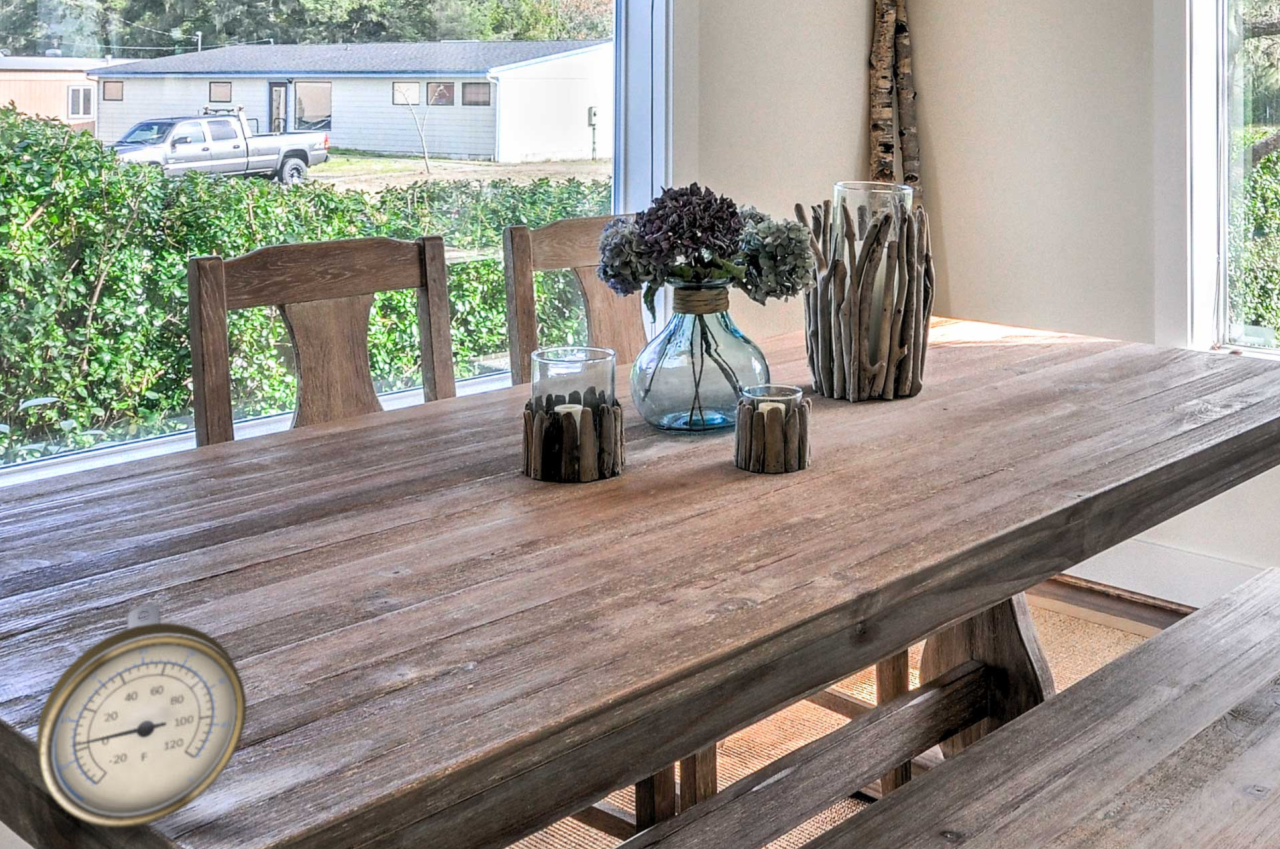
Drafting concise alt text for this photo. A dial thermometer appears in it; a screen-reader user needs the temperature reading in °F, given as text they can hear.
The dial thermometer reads 4 °F
